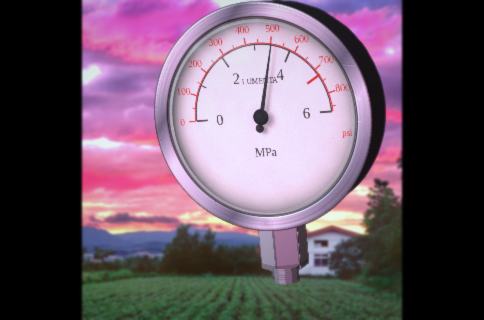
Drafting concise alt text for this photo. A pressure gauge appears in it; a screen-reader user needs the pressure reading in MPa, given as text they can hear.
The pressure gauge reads 3.5 MPa
